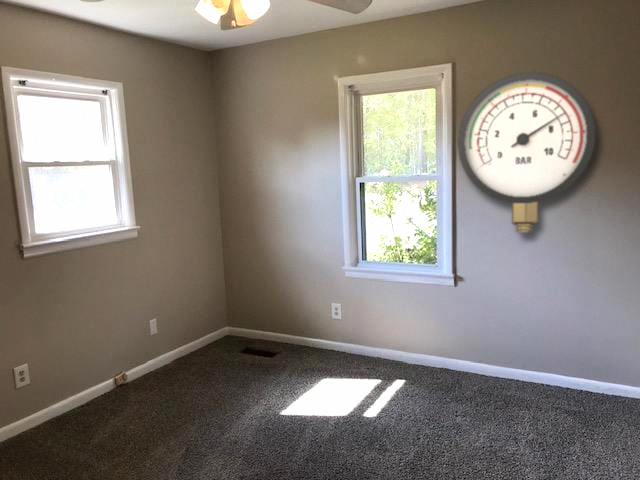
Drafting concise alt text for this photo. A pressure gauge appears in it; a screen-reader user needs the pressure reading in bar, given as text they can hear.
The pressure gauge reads 7.5 bar
